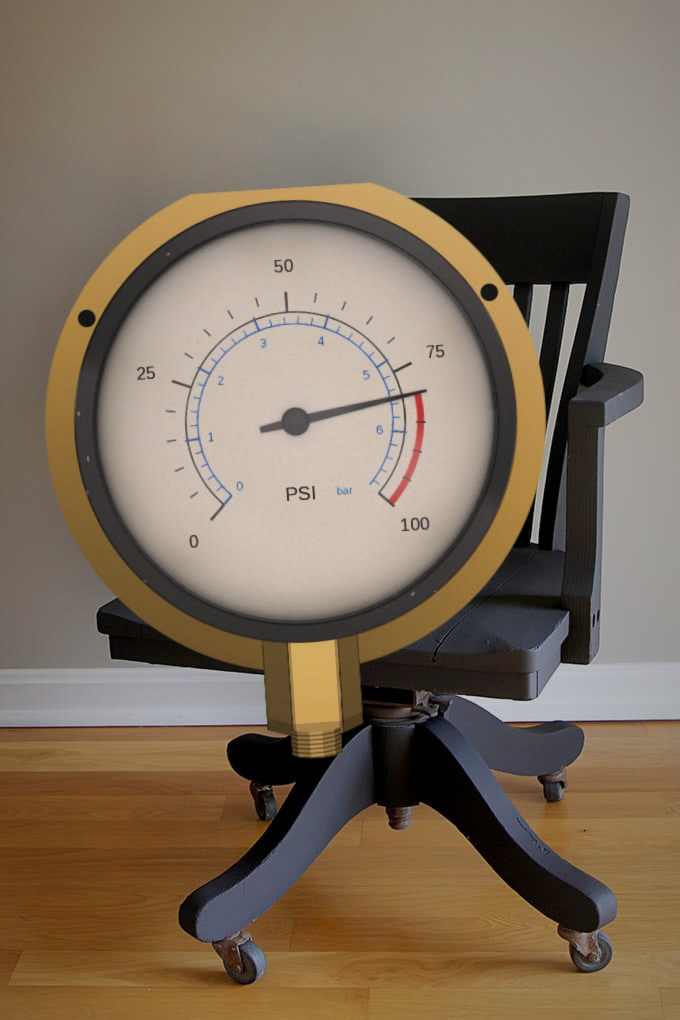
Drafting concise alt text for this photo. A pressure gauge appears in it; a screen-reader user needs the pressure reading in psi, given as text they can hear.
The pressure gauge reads 80 psi
